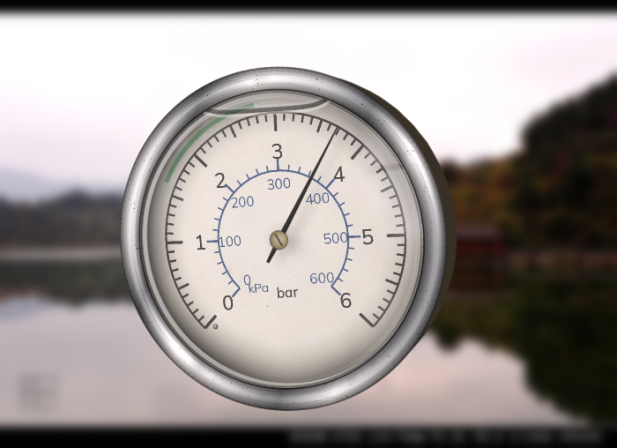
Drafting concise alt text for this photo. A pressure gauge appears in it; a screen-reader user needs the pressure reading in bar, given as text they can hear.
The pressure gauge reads 3.7 bar
